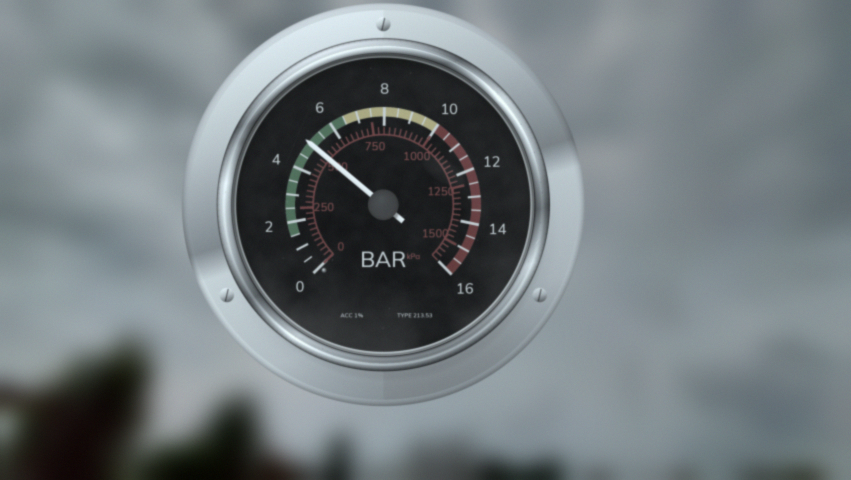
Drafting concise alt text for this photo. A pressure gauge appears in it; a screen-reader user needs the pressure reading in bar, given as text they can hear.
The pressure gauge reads 5 bar
